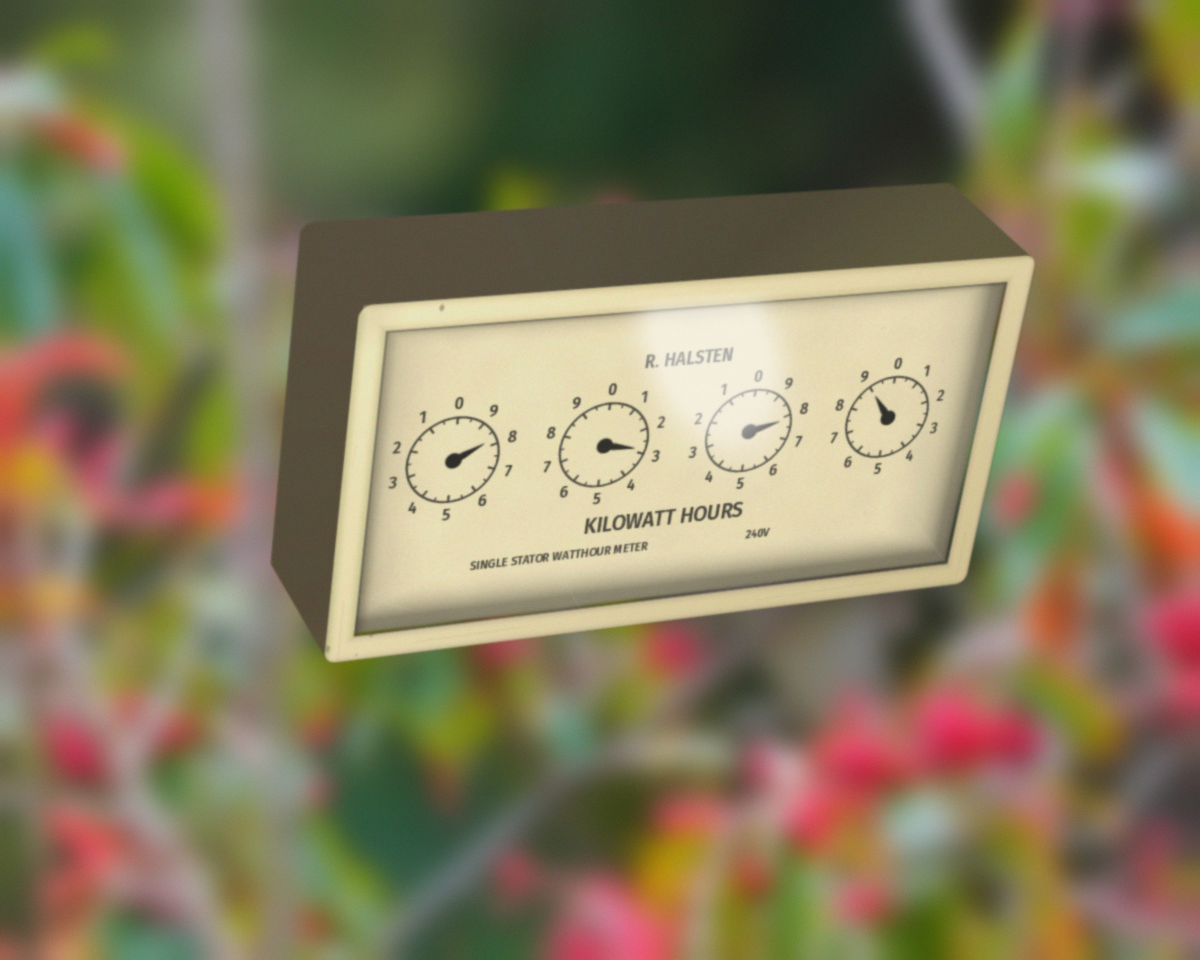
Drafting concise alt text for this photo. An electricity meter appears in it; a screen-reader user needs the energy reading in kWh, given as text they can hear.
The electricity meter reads 8279 kWh
